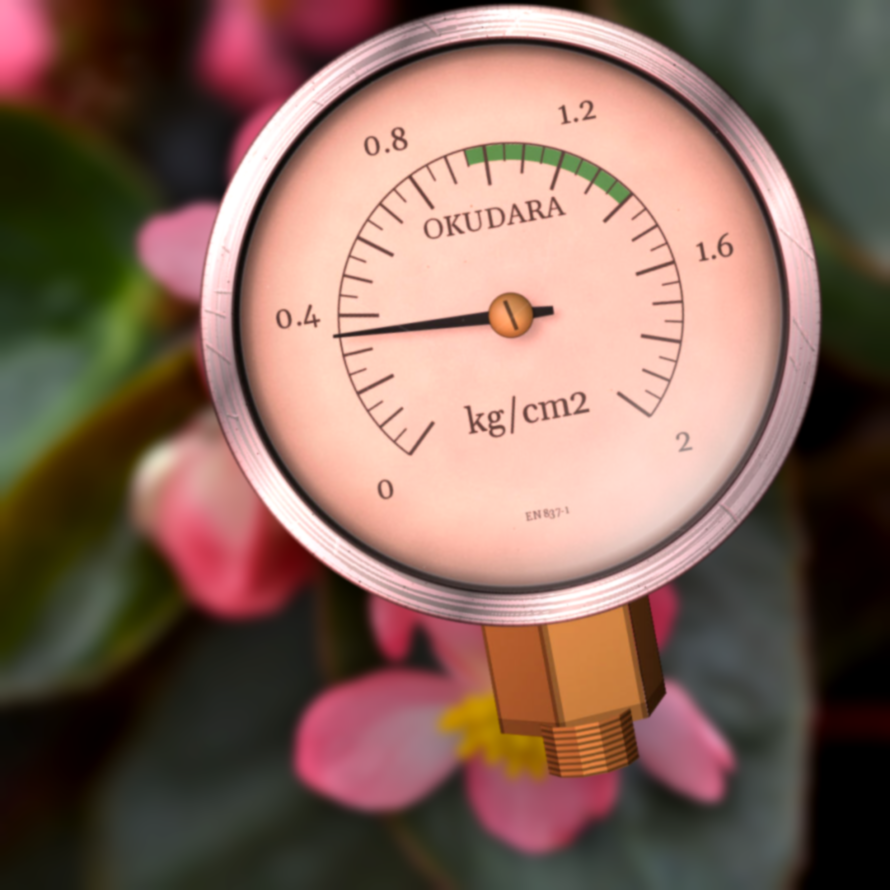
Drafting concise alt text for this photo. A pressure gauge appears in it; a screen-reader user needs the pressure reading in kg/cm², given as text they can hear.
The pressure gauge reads 0.35 kg/cm²
